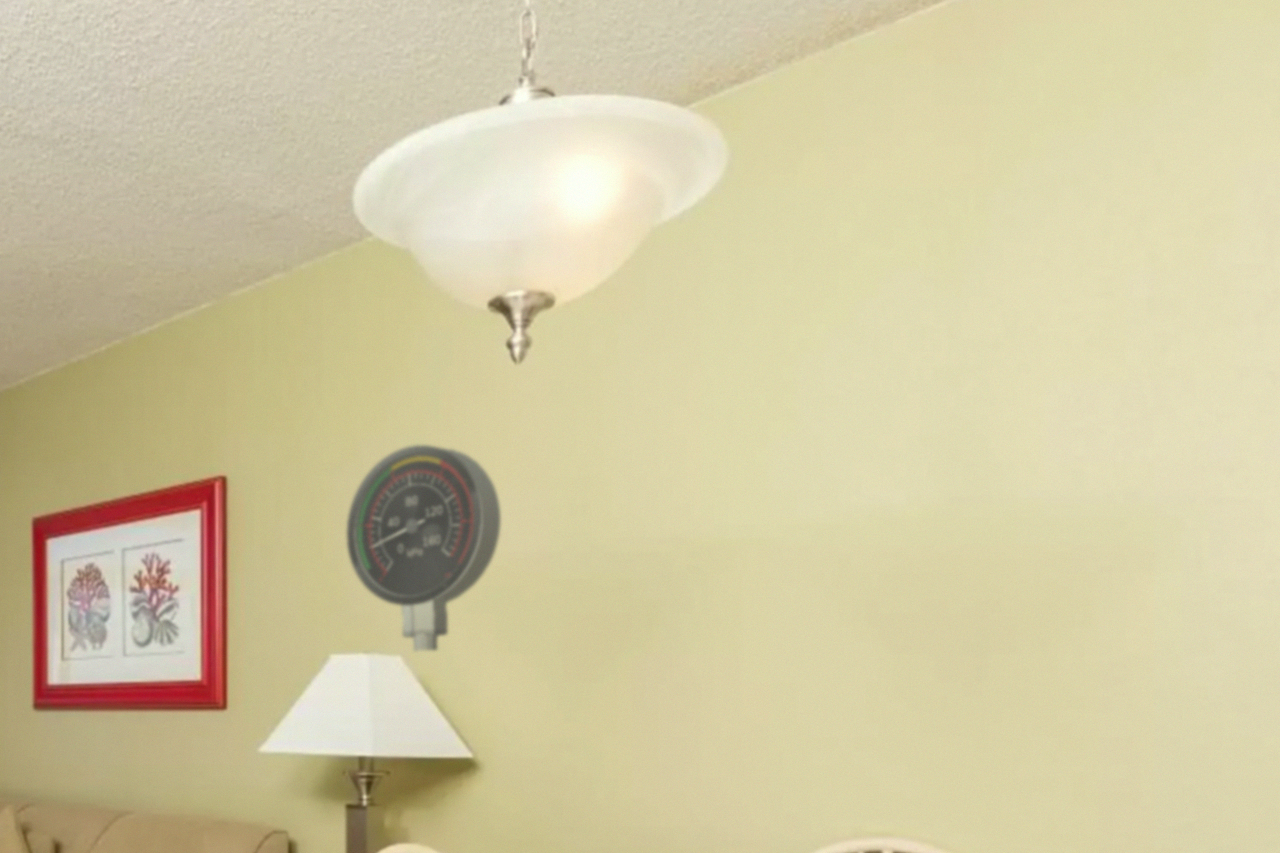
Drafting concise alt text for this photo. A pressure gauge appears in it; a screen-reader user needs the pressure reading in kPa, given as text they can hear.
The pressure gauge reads 20 kPa
